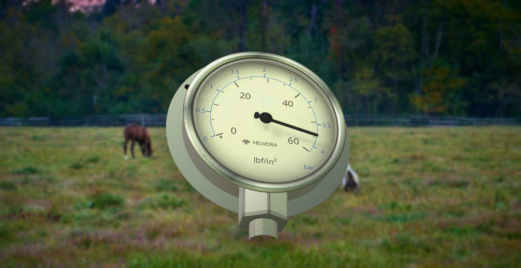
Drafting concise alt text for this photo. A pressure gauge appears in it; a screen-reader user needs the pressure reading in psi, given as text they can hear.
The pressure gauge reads 55 psi
